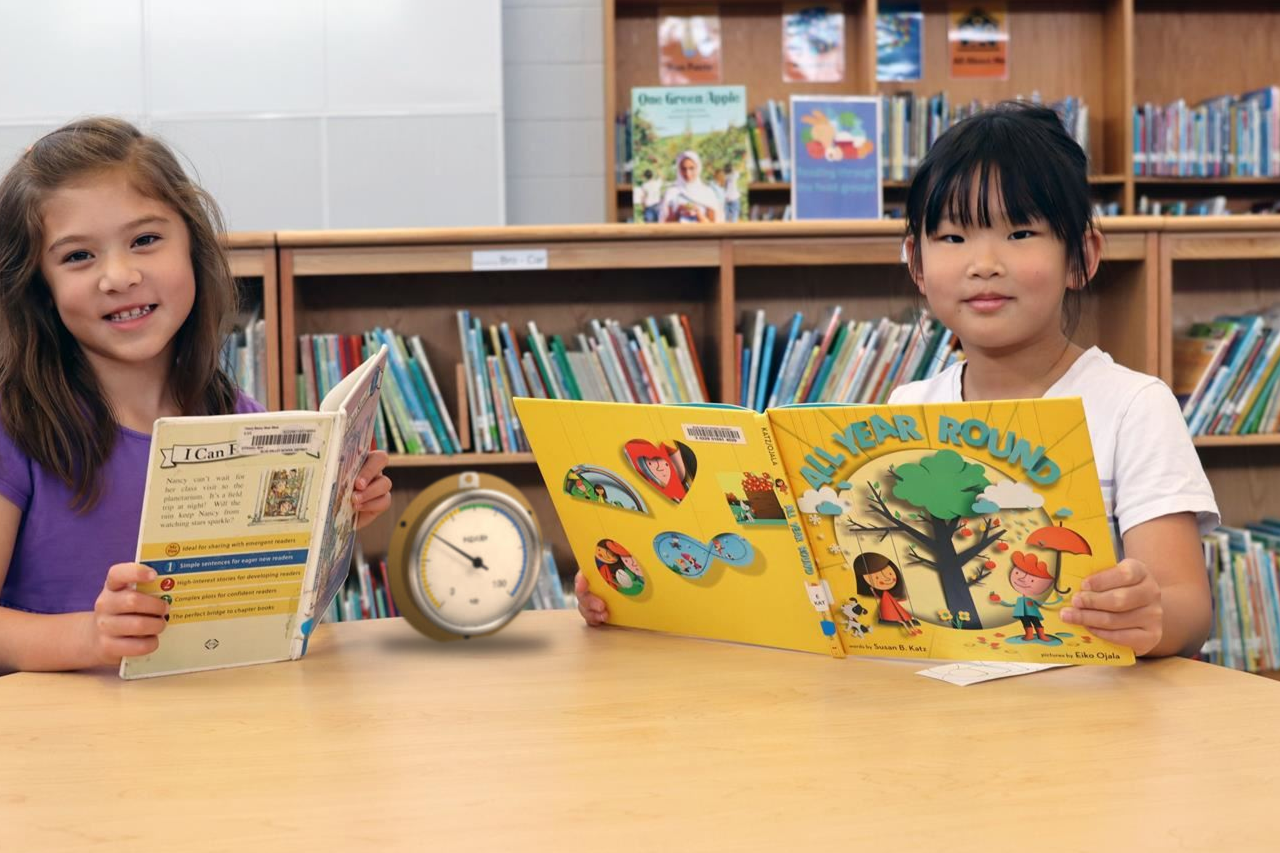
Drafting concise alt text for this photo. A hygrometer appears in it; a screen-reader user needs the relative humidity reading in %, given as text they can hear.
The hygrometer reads 30 %
